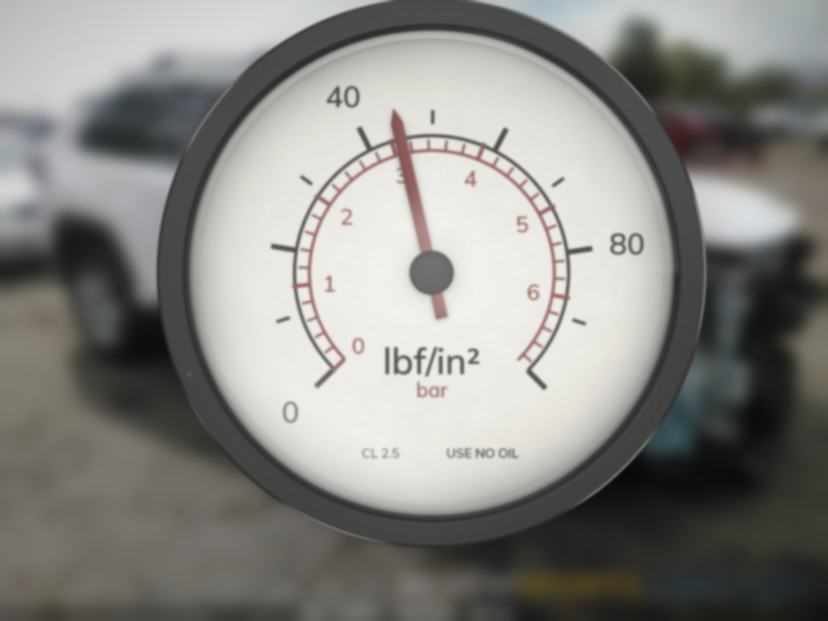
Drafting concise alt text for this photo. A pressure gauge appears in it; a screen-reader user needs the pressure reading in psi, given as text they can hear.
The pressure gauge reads 45 psi
